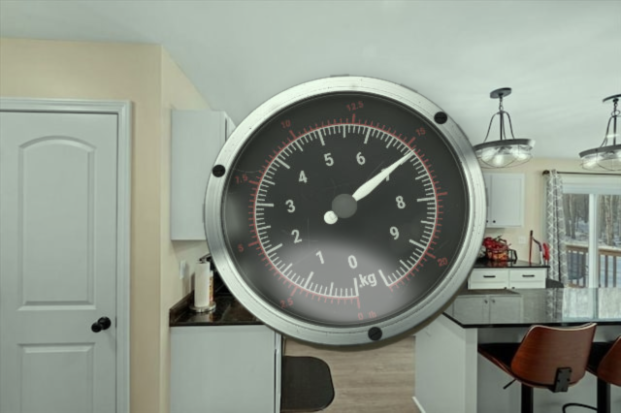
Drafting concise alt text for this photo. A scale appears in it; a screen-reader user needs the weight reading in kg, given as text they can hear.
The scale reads 7 kg
